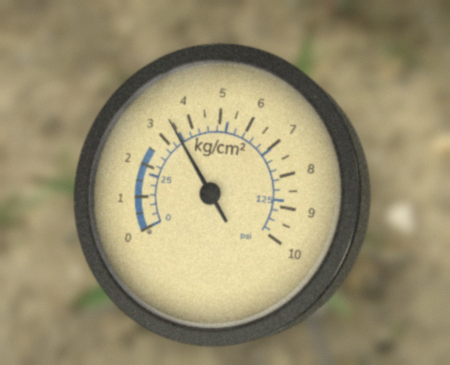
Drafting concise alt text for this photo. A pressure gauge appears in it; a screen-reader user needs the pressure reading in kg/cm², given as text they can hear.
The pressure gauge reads 3.5 kg/cm²
